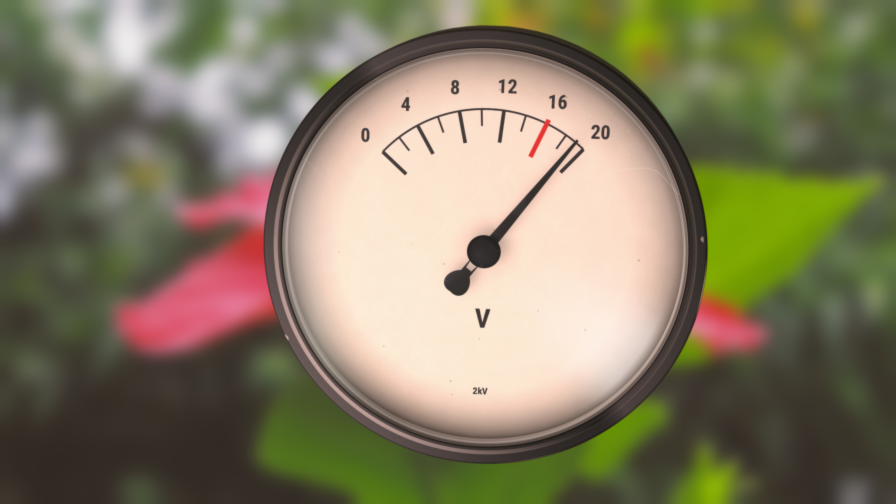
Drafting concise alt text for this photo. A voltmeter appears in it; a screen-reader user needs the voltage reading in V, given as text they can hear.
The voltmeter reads 19 V
